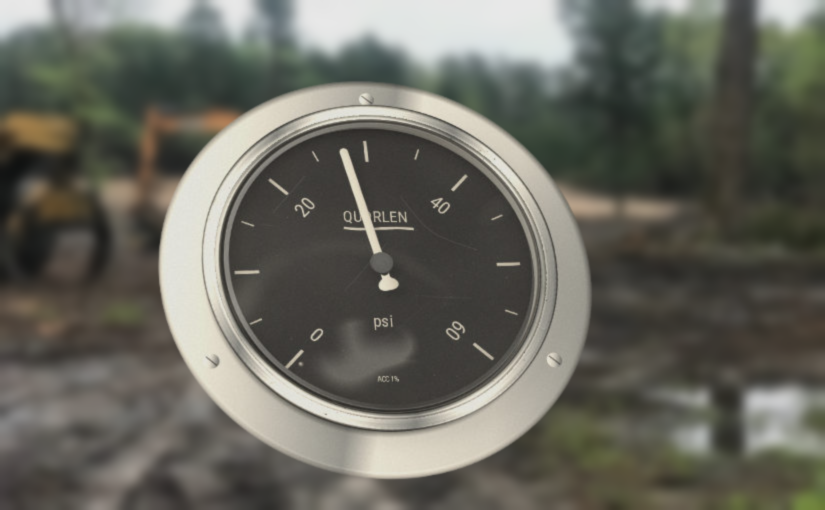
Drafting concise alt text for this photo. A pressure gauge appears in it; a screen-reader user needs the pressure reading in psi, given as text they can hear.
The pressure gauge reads 27.5 psi
